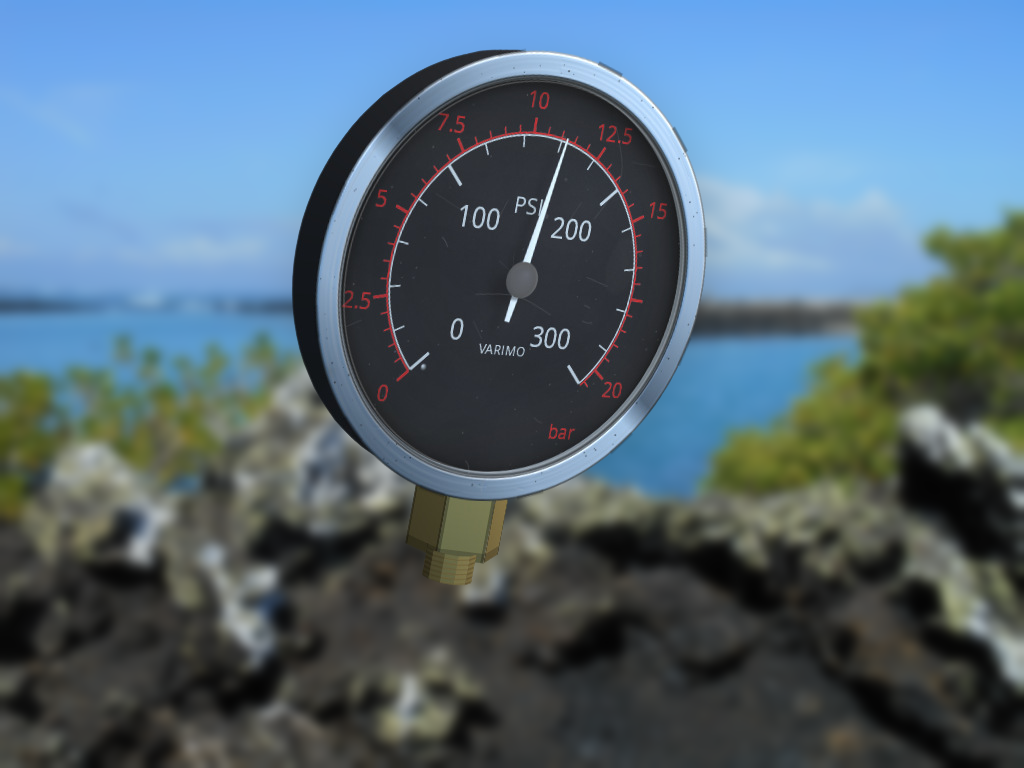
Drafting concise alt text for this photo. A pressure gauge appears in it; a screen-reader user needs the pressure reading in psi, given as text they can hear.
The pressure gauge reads 160 psi
